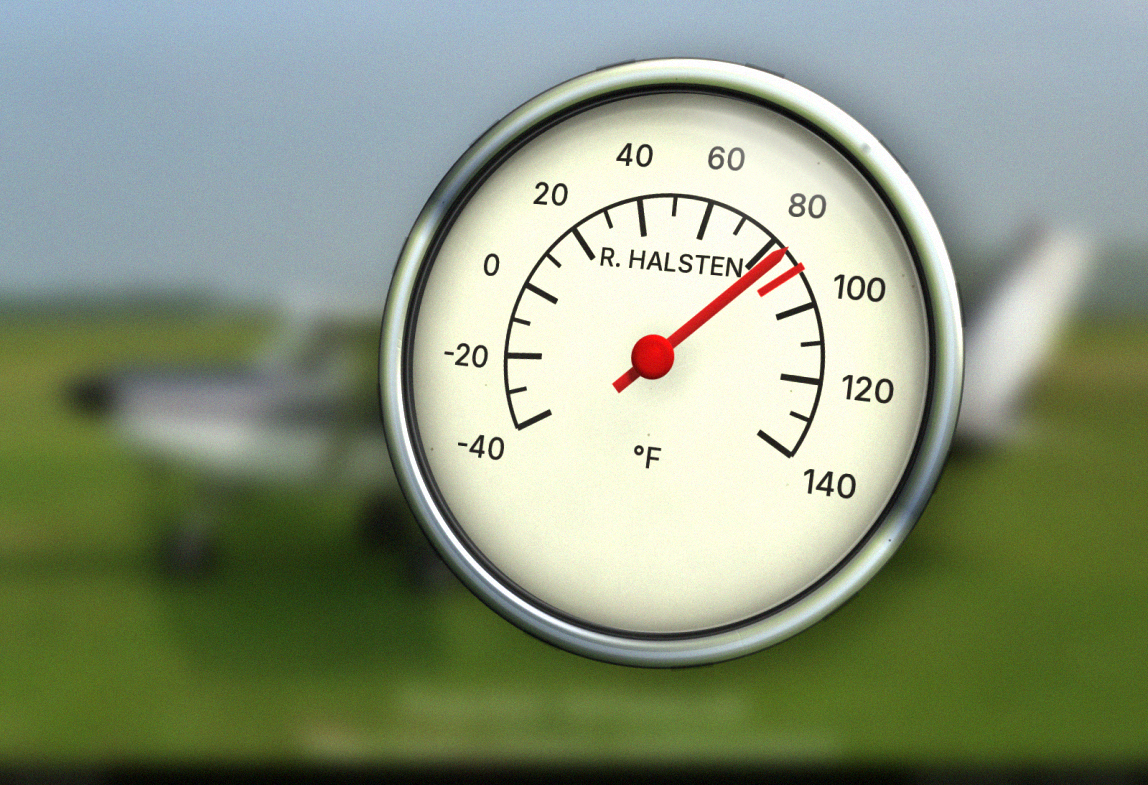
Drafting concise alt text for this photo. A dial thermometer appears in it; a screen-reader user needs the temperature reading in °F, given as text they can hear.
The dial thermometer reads 85 °F
